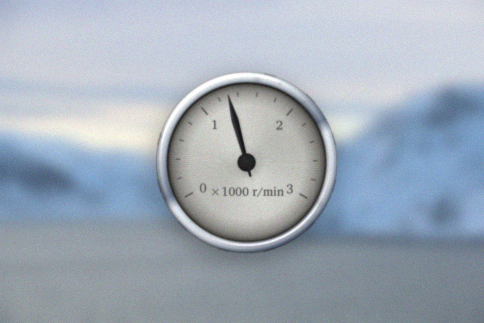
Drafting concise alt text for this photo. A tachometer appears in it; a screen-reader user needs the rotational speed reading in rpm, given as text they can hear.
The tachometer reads 1300 rpm
